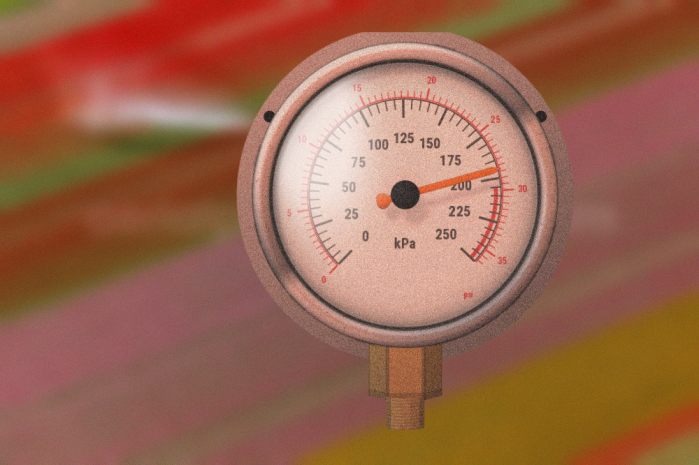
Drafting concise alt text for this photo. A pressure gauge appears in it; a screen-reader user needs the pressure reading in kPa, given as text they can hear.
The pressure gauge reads 195 kPa
